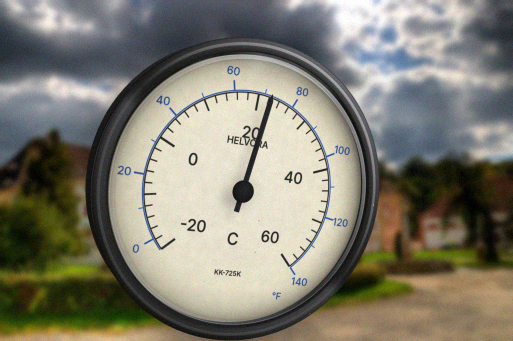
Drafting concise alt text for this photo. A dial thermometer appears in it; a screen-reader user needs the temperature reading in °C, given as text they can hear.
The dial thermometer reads 22 °C
